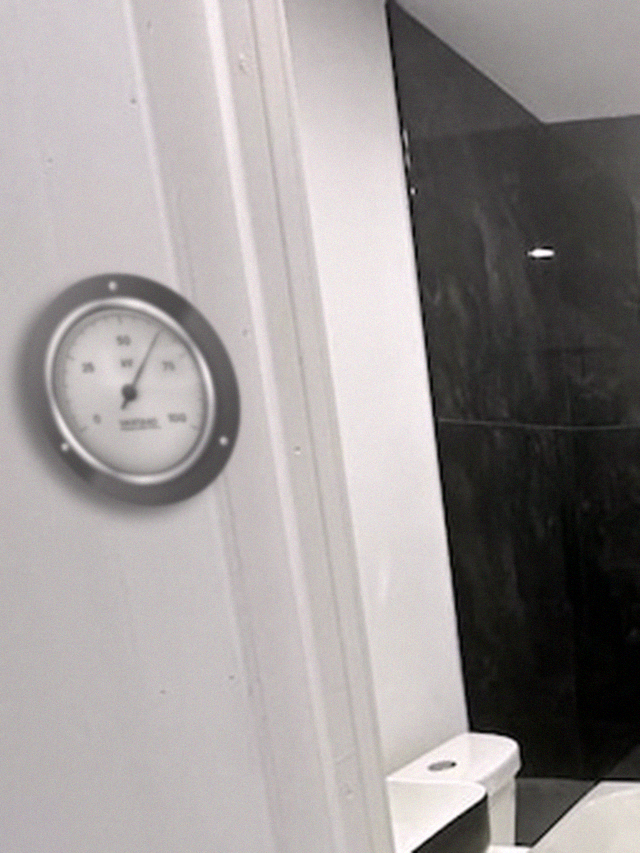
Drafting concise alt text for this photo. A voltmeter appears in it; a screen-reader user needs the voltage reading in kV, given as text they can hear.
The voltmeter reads 65 kV
